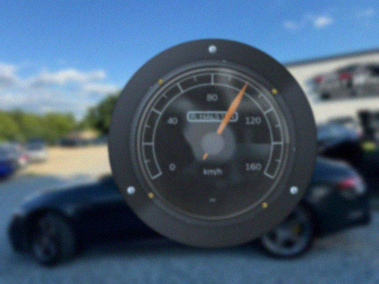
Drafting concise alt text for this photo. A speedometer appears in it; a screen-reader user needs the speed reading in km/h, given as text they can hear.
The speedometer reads 100 km/h
